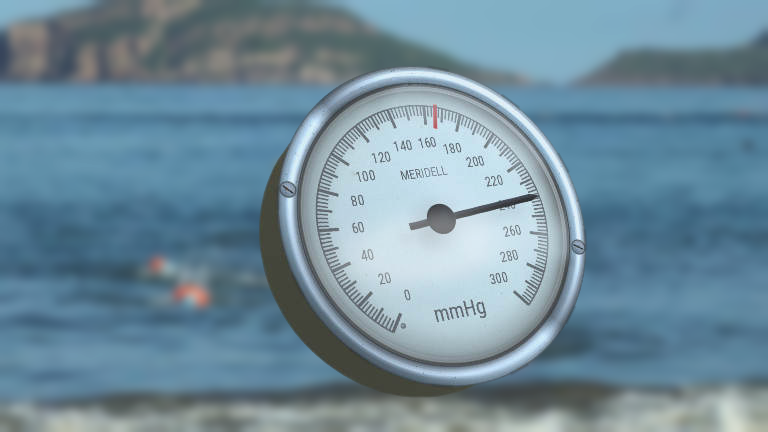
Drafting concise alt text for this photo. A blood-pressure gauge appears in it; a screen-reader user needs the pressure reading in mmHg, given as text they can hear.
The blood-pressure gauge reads 240 mmHg
